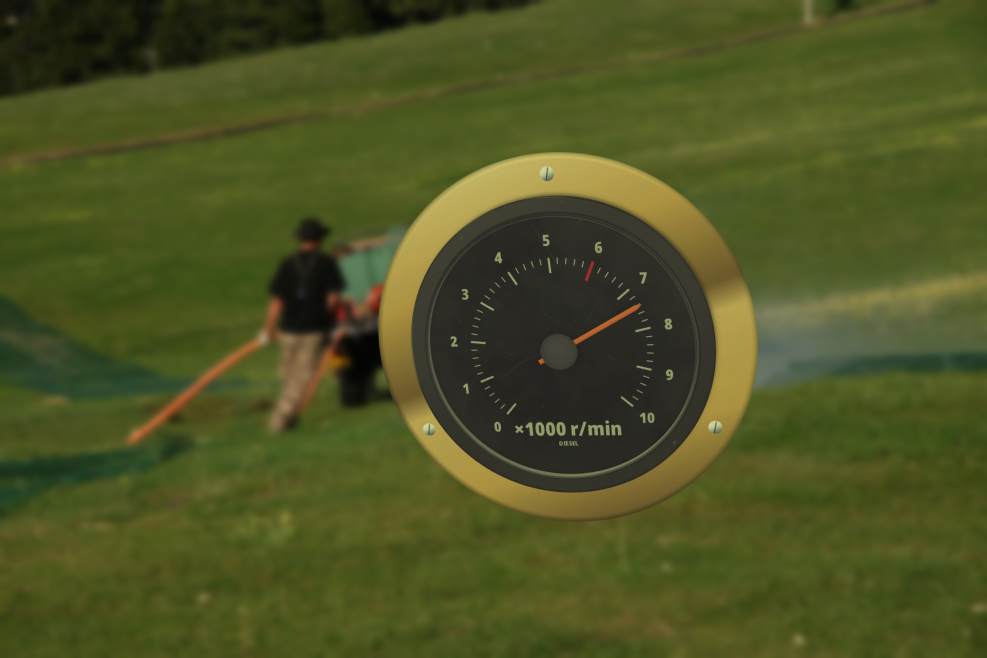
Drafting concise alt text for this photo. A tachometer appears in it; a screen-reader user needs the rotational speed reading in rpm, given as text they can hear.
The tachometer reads 7400 rpm
